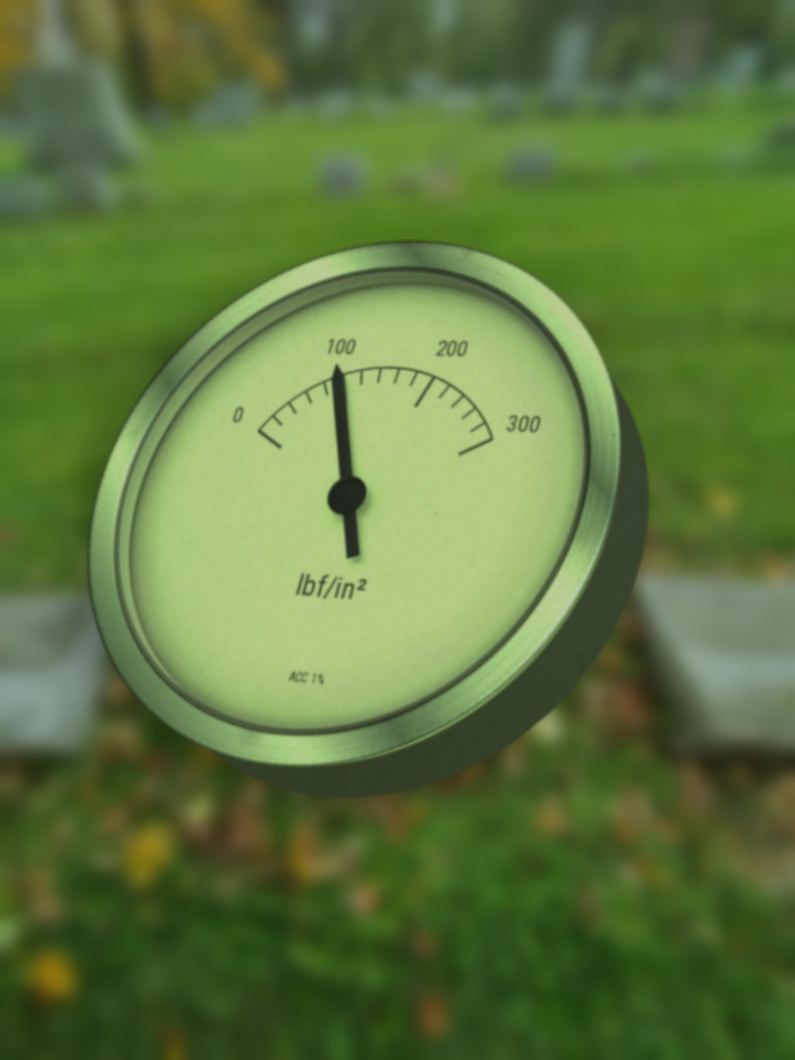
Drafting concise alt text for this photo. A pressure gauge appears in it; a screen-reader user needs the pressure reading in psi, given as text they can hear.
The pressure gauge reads 100 psi
